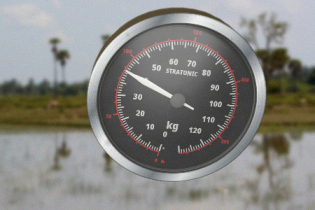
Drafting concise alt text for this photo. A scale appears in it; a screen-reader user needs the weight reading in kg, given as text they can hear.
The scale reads 40 kg
